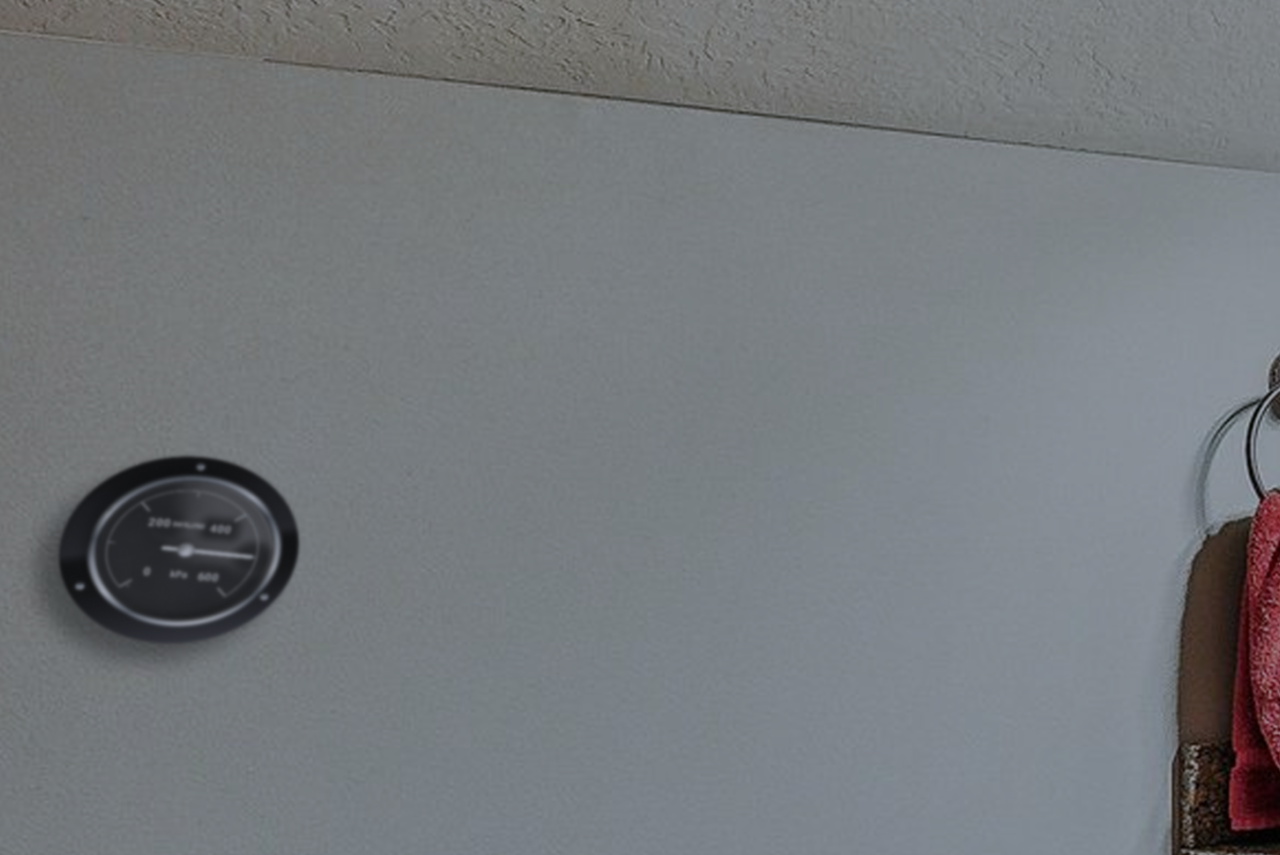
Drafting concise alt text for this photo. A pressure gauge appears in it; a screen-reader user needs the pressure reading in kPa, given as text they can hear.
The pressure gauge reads 500 kPa
